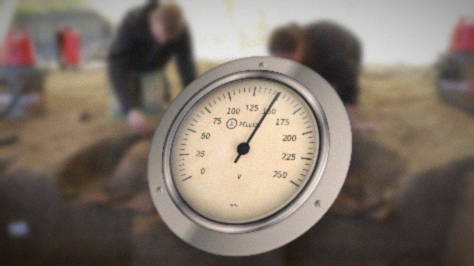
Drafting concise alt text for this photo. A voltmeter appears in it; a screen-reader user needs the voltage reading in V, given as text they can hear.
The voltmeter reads 150 V
